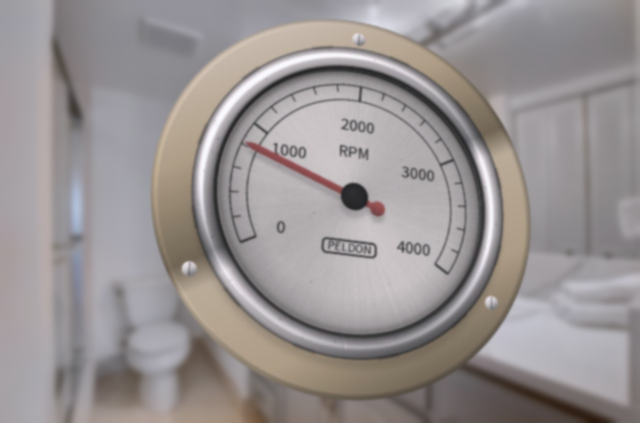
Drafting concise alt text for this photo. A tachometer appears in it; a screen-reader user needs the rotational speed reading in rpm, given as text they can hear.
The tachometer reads 800 rpm
